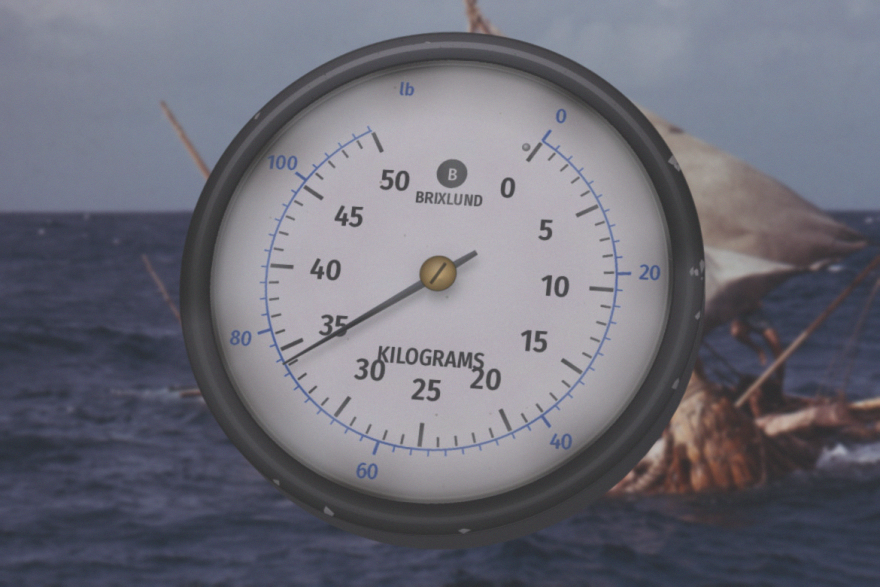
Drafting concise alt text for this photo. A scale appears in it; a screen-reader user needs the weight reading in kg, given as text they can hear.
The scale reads 34 kg
